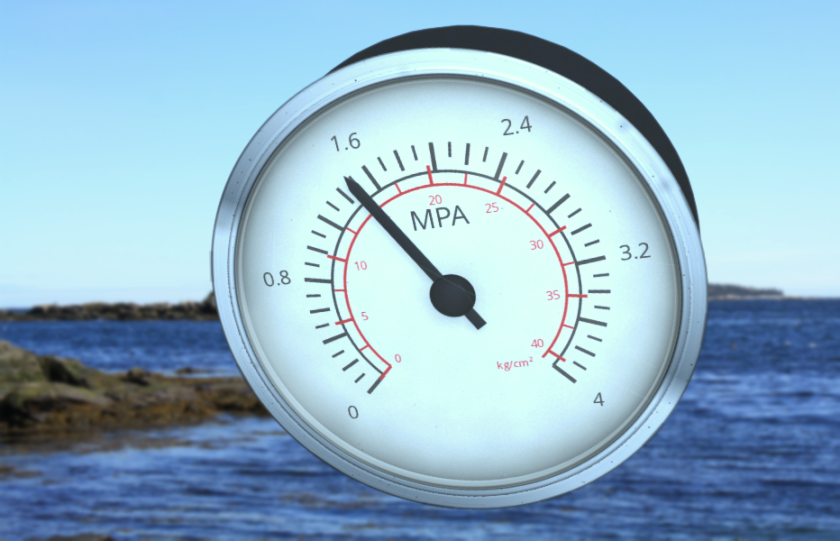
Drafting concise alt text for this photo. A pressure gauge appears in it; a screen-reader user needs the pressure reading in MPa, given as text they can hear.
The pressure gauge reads 1.5 MPa
